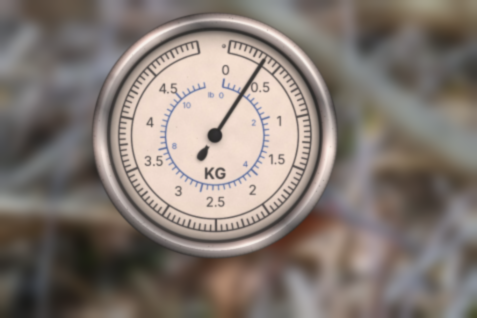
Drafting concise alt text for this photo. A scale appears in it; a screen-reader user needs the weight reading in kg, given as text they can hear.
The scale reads 0.35 kg
